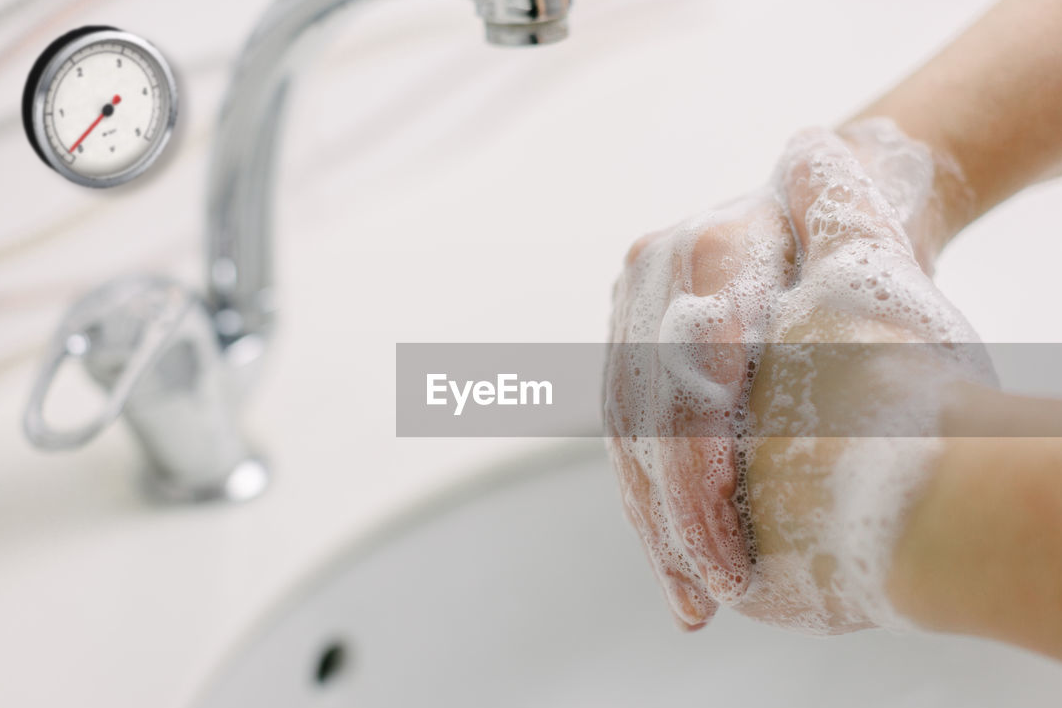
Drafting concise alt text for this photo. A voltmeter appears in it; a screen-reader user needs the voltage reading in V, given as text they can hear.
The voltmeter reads 0.2 V
